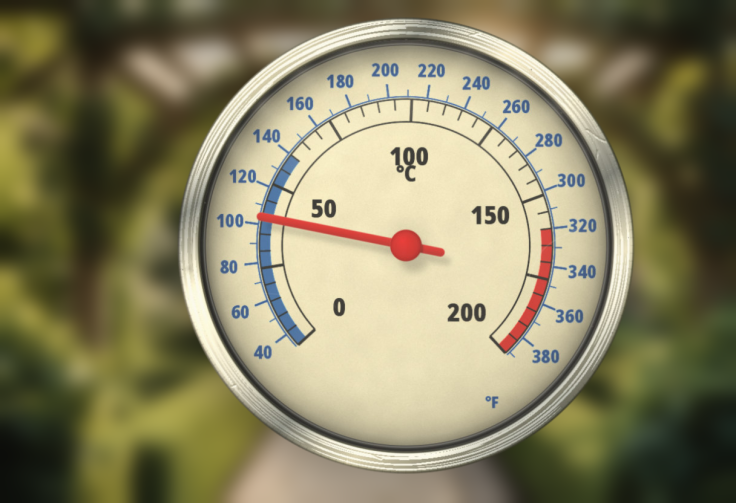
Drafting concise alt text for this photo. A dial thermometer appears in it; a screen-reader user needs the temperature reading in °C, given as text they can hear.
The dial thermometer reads 40 °C
